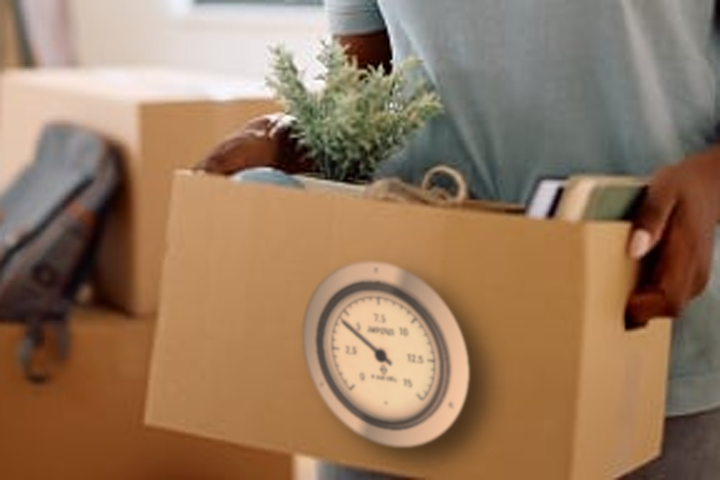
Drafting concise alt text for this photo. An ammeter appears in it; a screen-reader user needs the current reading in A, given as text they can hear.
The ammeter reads 4.5 A
